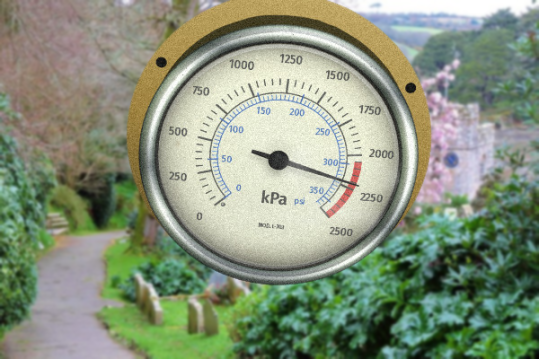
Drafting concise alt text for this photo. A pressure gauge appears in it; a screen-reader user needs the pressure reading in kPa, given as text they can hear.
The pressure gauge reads 2200 kPa
